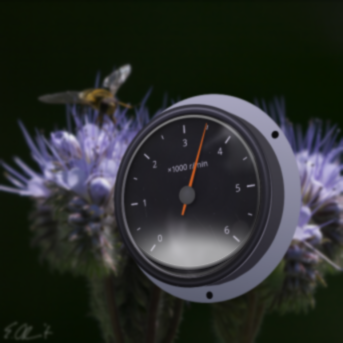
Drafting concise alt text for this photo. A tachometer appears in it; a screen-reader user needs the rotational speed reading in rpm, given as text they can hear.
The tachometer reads 3500 rpm
